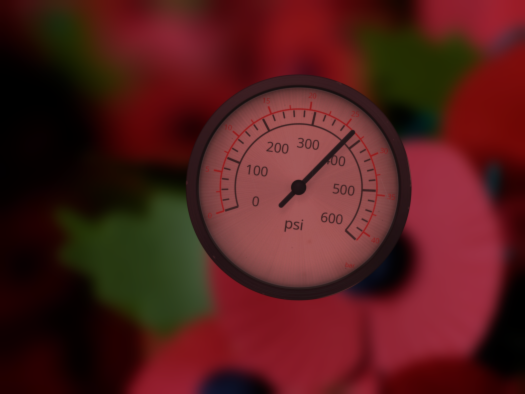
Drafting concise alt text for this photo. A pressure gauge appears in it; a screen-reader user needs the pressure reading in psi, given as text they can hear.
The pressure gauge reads 380 psi
